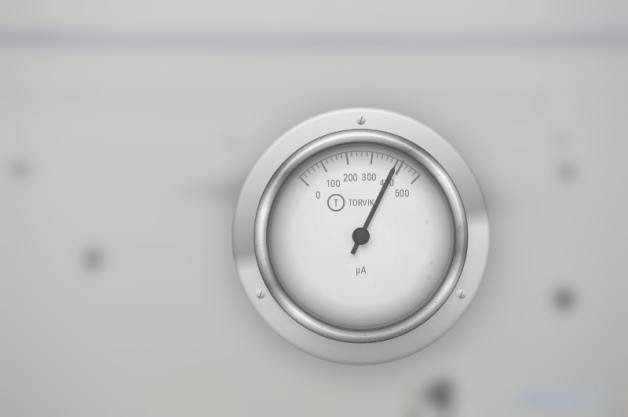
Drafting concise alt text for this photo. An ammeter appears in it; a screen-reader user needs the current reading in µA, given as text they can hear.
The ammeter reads 400 µA
